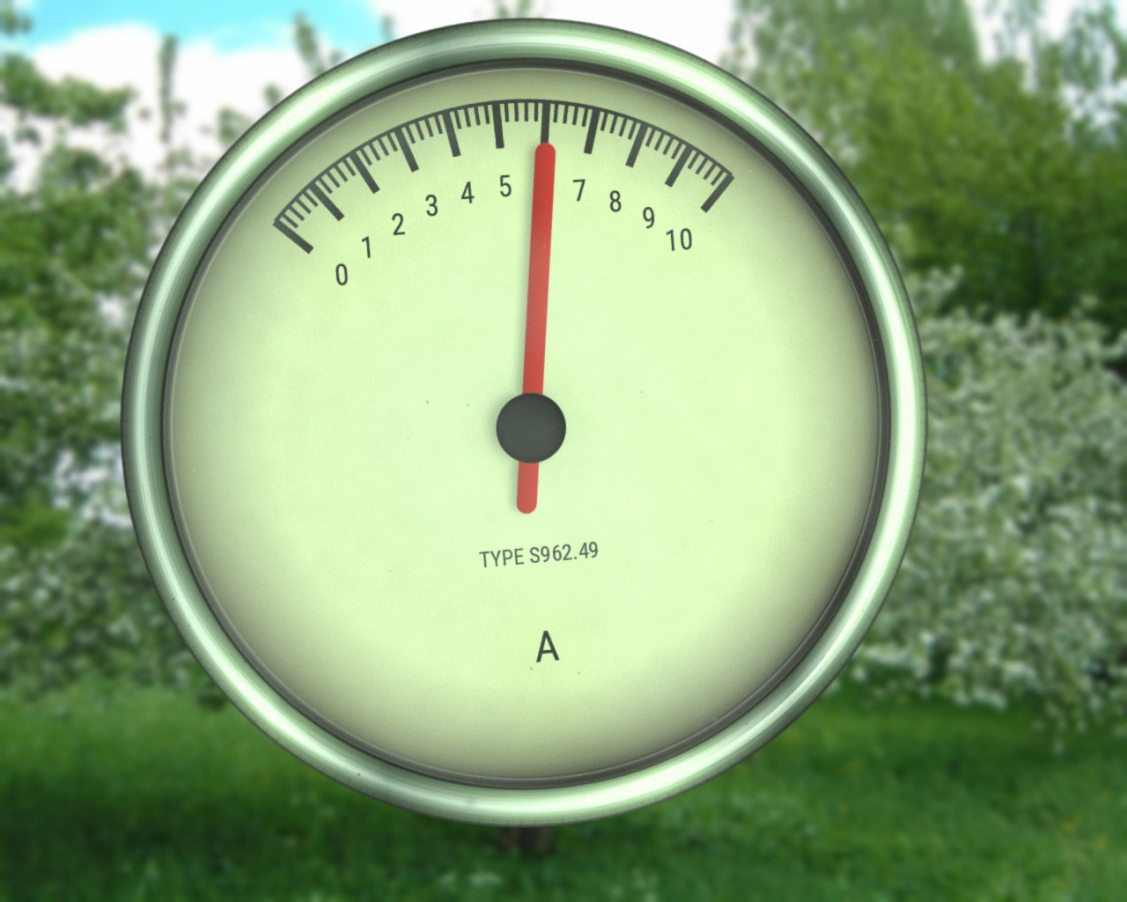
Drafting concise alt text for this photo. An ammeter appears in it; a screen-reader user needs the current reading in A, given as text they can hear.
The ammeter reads 6 A
